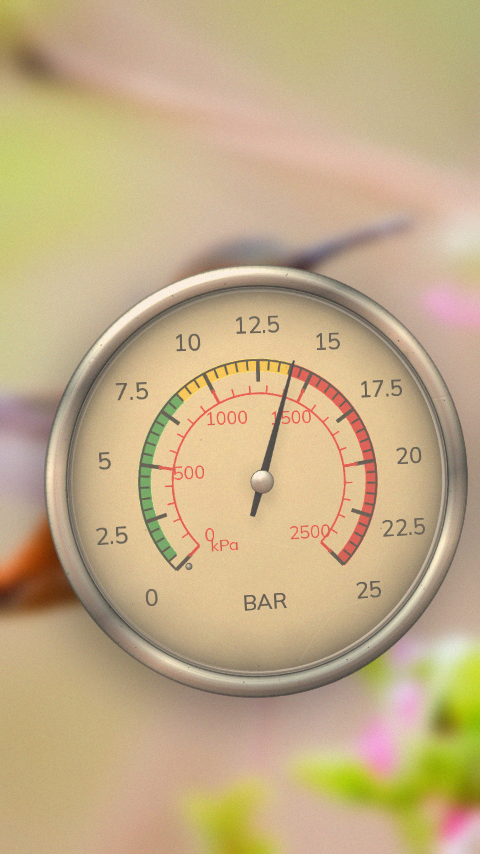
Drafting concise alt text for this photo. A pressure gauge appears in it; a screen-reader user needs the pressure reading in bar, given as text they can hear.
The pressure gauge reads 14 bar
